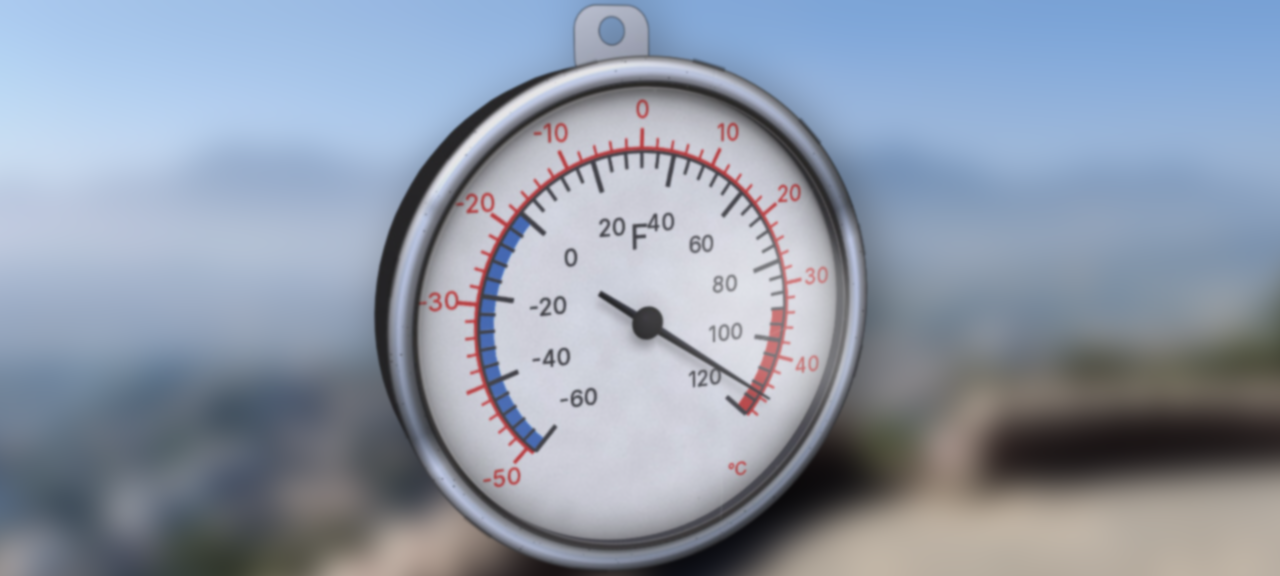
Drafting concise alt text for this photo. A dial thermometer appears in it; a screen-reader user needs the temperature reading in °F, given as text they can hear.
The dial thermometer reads 114 °F
